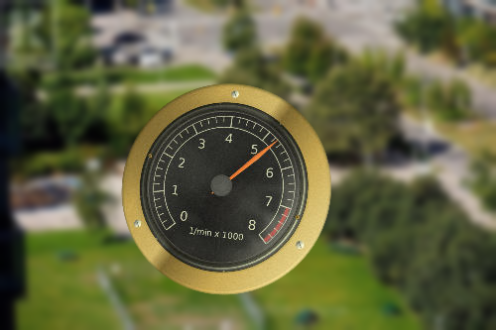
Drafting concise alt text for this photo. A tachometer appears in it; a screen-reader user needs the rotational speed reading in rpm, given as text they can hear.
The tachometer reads 5300 rpm
